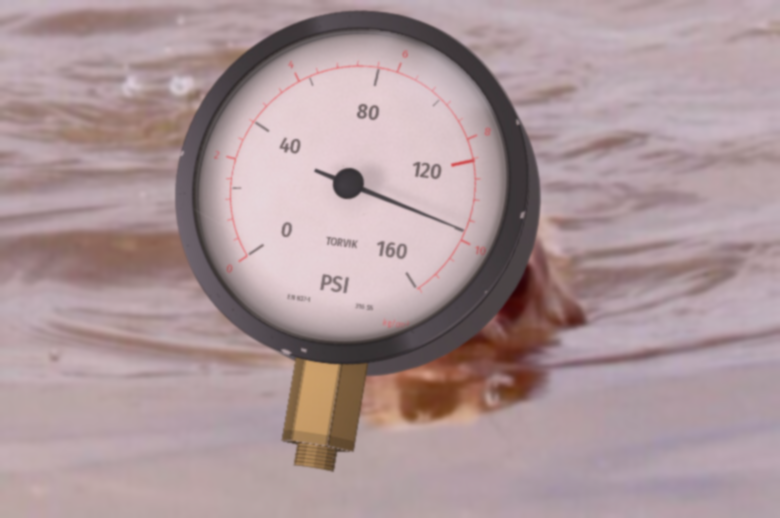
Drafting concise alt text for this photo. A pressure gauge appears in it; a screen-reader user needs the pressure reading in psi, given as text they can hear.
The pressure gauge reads 140 psi
